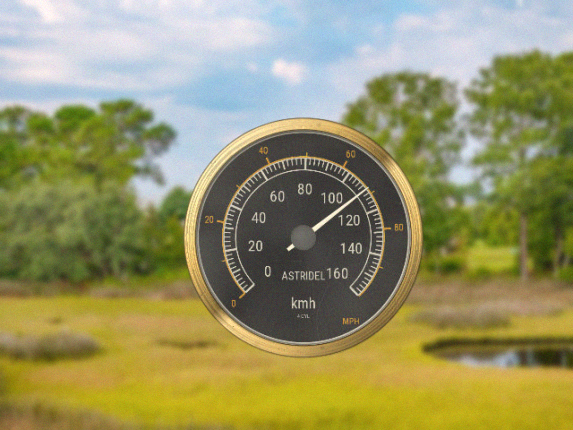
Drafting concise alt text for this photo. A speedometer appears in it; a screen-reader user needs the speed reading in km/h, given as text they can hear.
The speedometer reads 110 km/h
